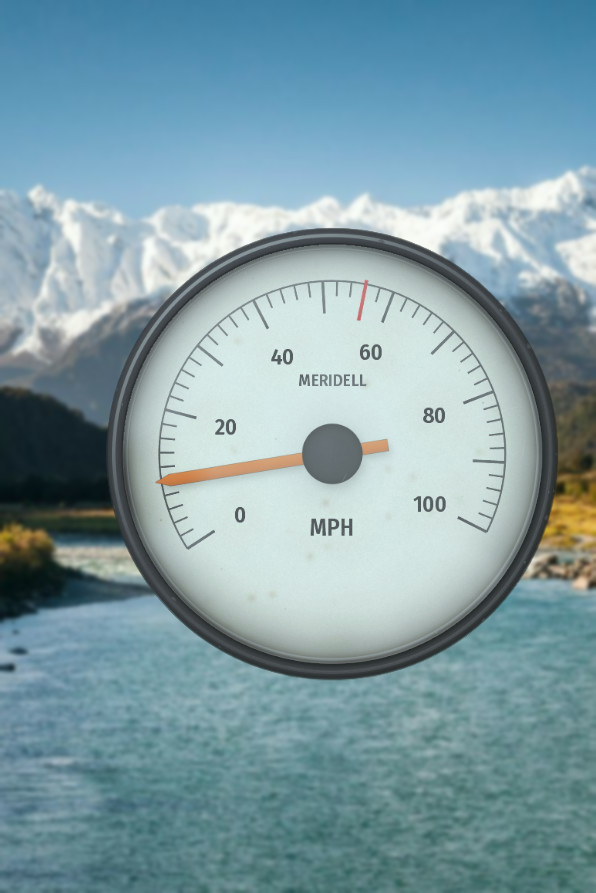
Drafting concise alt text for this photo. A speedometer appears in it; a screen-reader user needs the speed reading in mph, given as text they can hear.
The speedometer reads 10 mph
